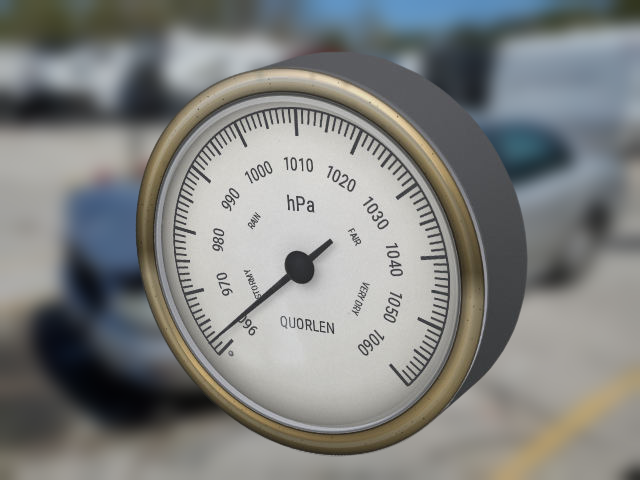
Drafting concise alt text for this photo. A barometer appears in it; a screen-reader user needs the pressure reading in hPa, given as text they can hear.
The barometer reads 962 hPa
